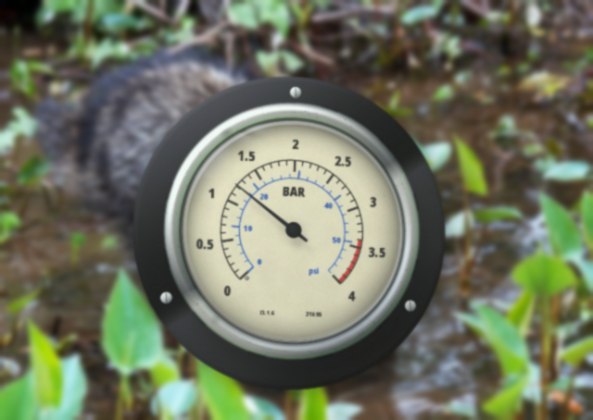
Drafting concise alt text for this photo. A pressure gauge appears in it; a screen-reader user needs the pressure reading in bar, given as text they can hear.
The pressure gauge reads 1.2 bar
